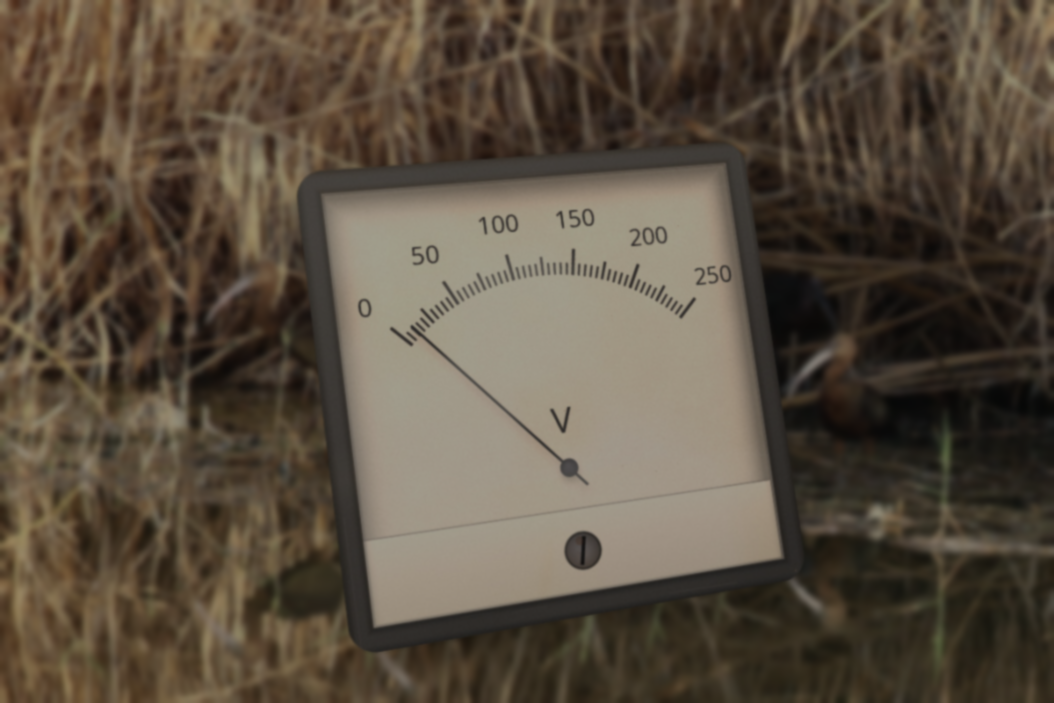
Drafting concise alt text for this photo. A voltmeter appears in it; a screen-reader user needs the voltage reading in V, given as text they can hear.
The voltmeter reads 10 V
